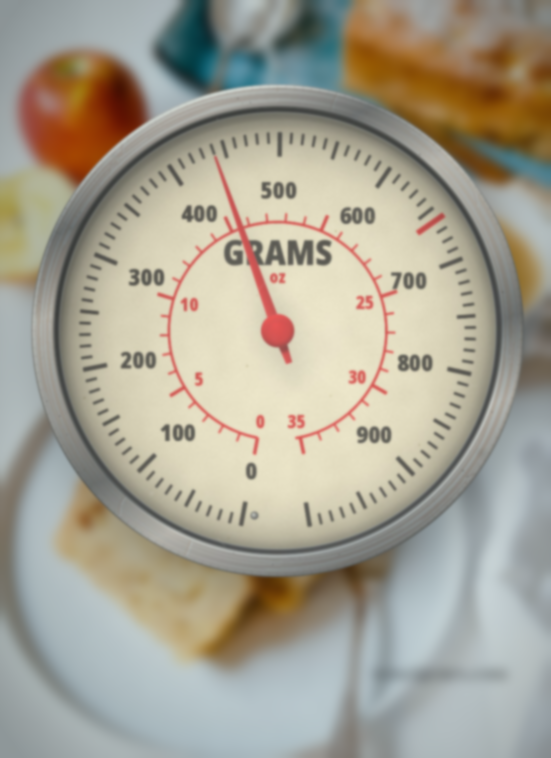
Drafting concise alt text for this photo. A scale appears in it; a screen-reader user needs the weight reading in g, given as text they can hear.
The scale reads 440 g
